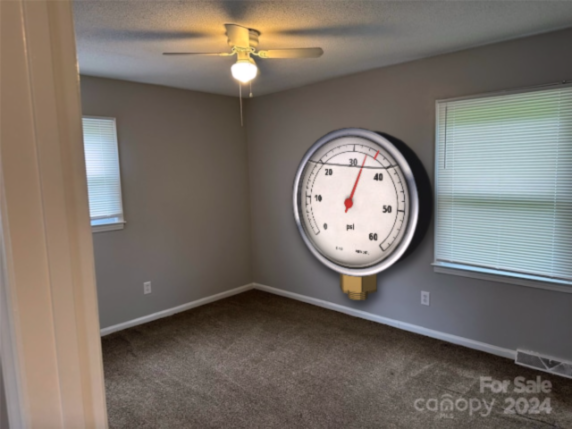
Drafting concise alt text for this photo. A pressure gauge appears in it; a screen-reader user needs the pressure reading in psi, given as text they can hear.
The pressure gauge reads 34 psi
